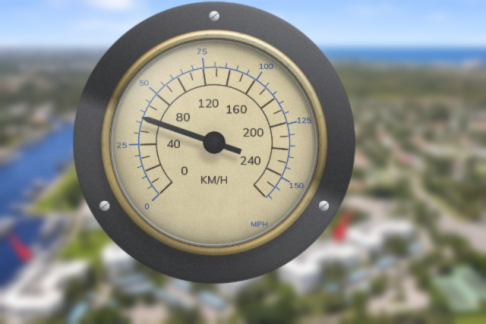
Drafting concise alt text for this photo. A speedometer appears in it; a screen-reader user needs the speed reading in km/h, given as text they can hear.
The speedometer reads 60 km/h
